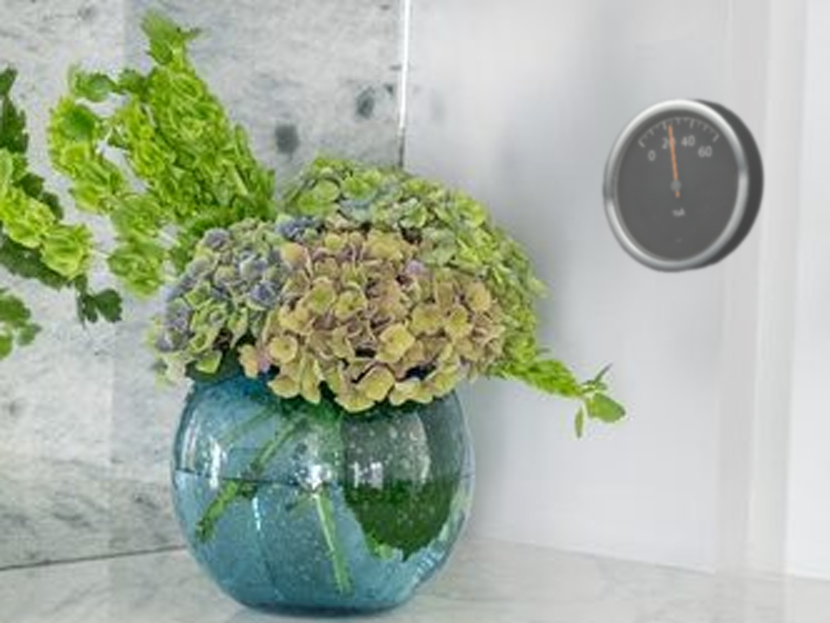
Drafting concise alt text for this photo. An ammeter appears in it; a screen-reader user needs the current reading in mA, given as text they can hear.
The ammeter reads 25 mA
